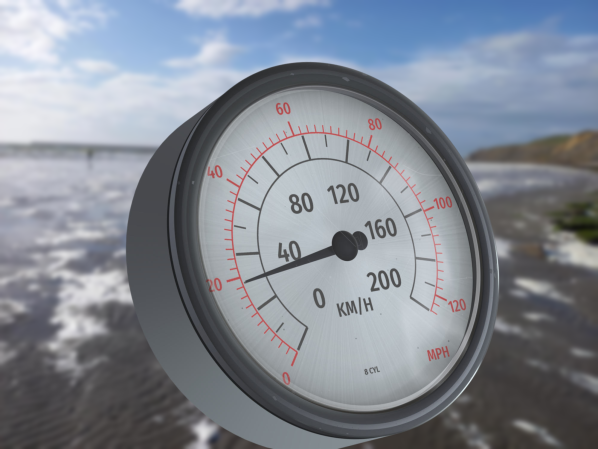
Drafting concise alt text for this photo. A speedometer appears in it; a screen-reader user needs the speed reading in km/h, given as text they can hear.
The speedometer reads 30 km/h
